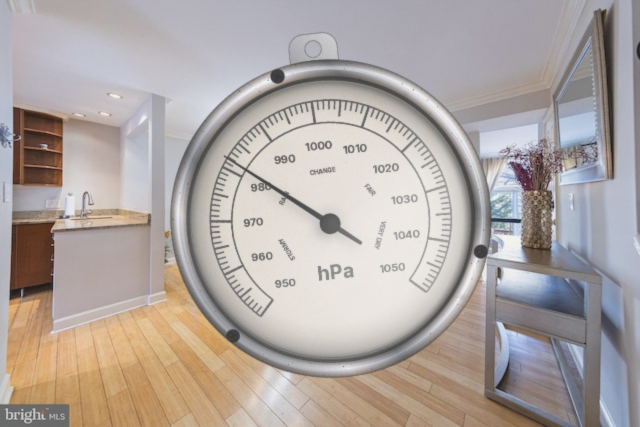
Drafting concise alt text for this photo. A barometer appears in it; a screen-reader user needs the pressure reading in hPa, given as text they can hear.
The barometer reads 982 hPa
